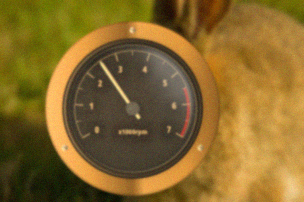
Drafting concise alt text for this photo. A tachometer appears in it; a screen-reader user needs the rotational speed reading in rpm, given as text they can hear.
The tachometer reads 2500 rpm
